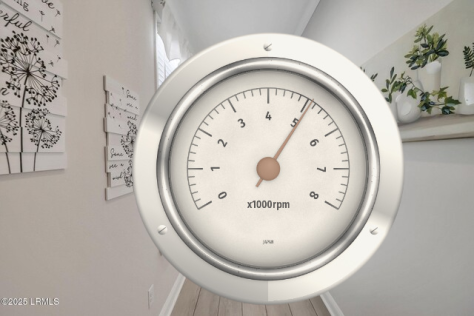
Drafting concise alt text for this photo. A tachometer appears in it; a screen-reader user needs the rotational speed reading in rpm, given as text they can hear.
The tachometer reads 5100 rpm
